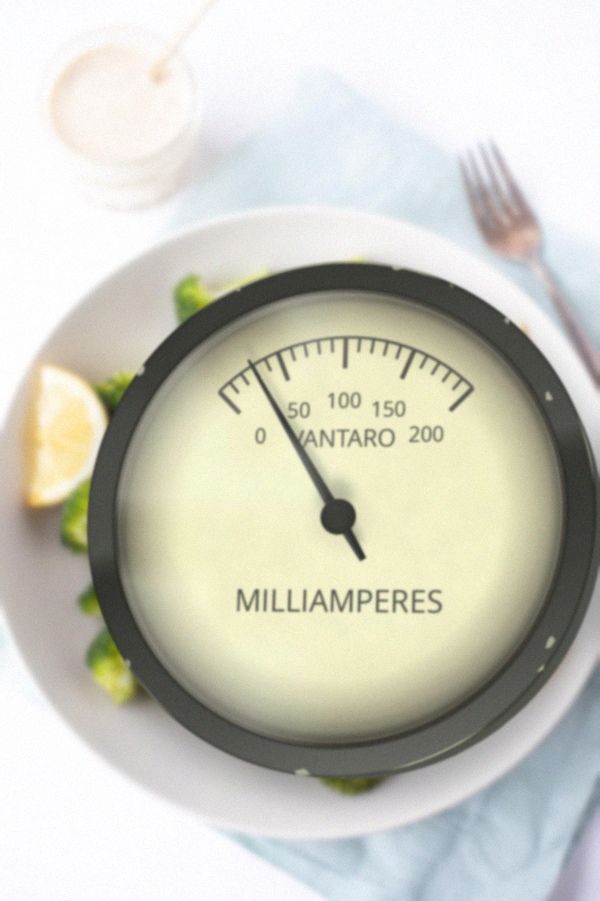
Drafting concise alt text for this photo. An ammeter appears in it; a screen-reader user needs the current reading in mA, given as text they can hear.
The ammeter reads 30 mA
